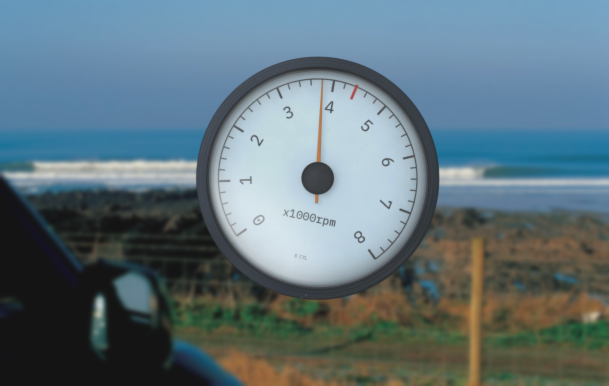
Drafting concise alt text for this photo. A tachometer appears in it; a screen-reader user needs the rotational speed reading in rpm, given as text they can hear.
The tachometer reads 3800 rpm
